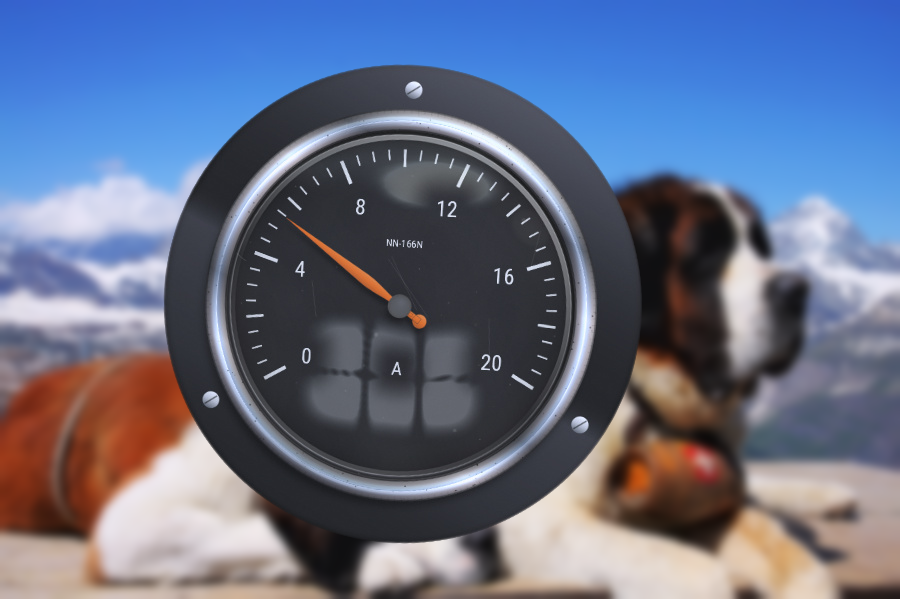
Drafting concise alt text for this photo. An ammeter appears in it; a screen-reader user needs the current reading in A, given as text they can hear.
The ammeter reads 5.5 A
